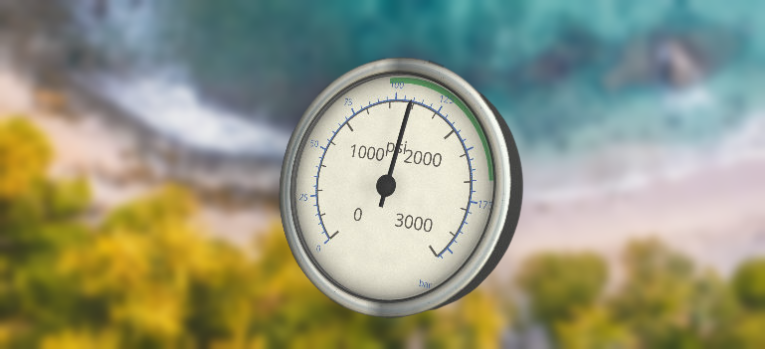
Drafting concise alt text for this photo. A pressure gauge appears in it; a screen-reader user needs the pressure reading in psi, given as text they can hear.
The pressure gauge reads 1600 psi
